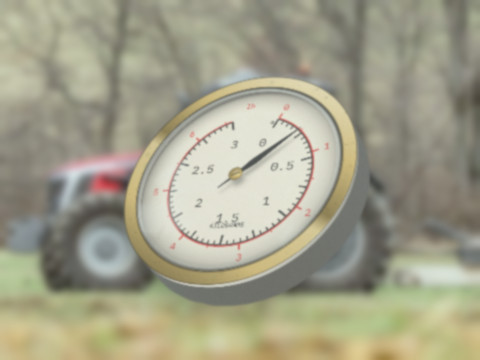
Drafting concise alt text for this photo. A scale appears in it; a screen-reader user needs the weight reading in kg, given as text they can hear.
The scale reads 0.25 kg
